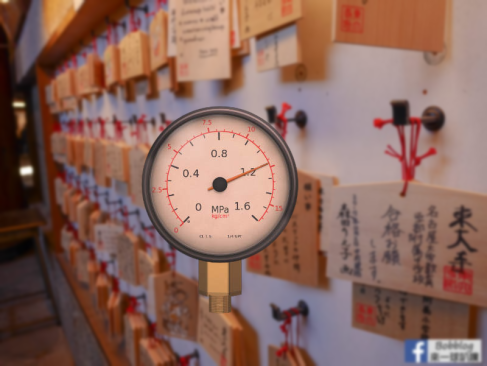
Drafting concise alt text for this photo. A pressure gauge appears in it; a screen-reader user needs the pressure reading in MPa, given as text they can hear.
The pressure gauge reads 1.2 MPa
